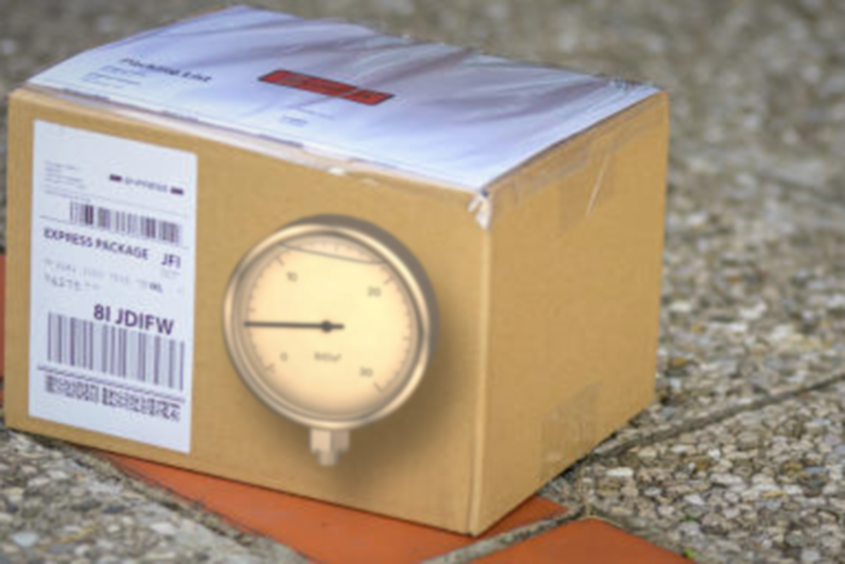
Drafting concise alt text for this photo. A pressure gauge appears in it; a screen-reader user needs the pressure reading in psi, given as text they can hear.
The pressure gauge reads 4 psi
